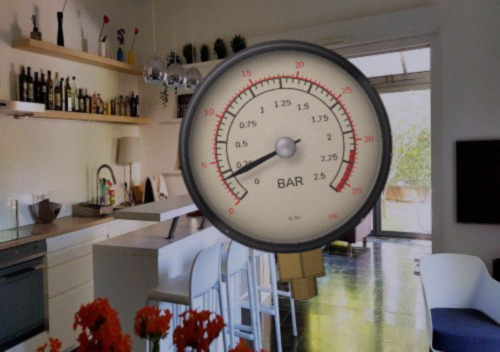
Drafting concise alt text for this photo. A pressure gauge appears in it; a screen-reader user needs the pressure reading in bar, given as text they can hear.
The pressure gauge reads 0.2 bar
